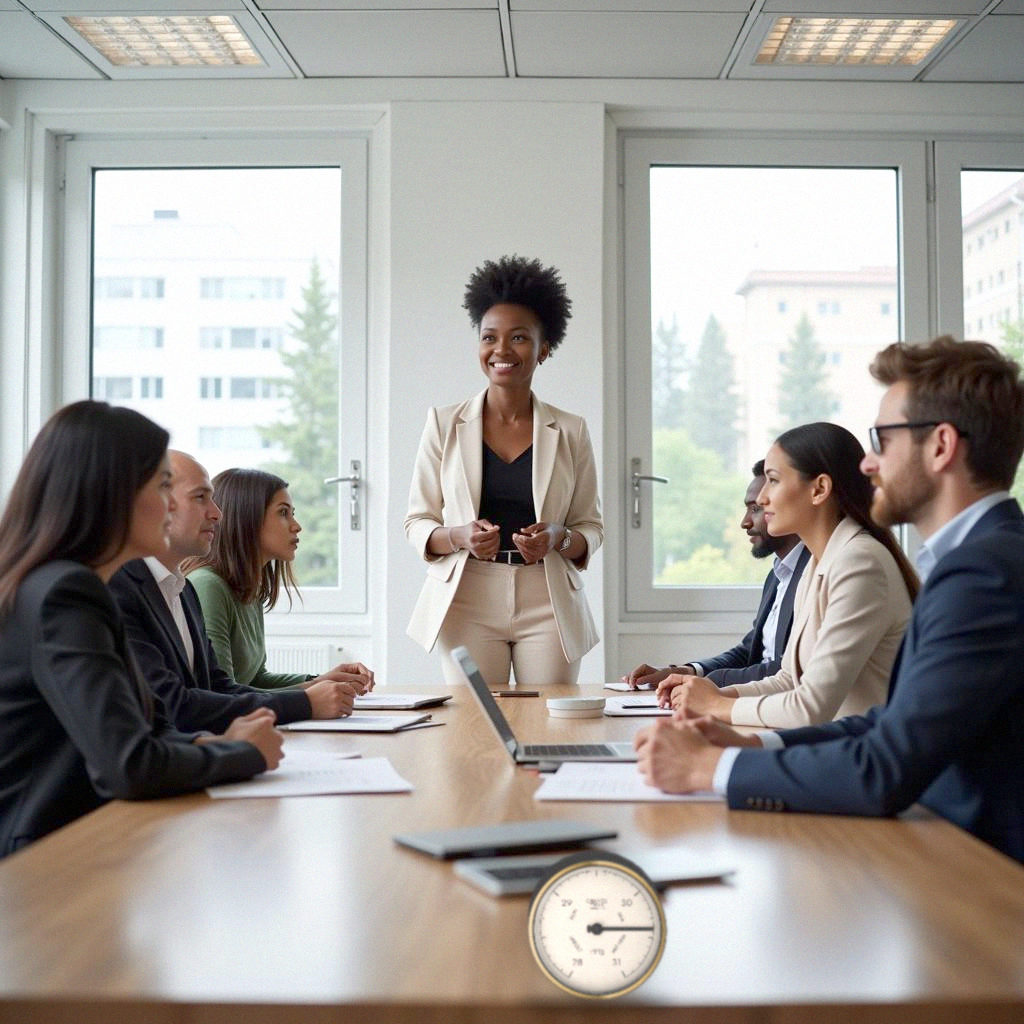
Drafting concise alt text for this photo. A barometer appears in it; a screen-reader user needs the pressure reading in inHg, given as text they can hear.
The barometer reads 30.4 inHg
